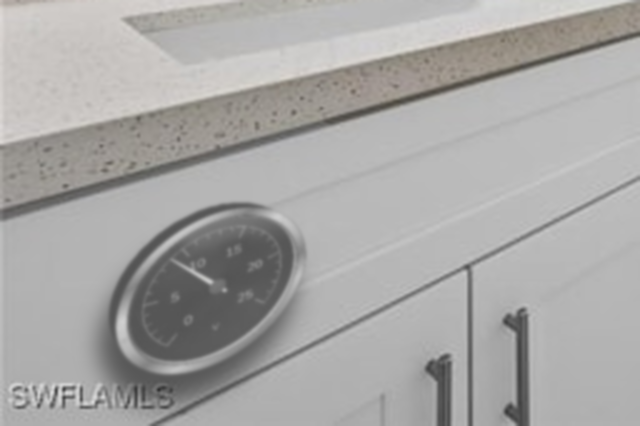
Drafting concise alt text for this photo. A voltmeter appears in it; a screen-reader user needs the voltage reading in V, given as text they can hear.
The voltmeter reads 9 V
